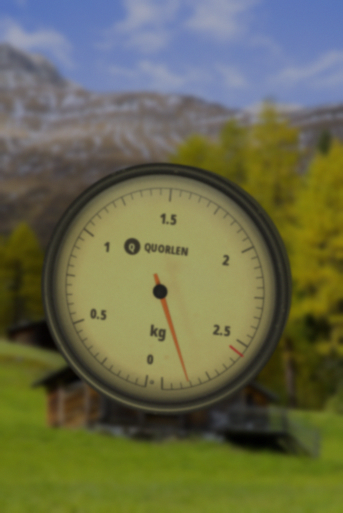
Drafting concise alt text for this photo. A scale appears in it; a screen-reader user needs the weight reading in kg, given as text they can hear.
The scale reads 2.85 kg
